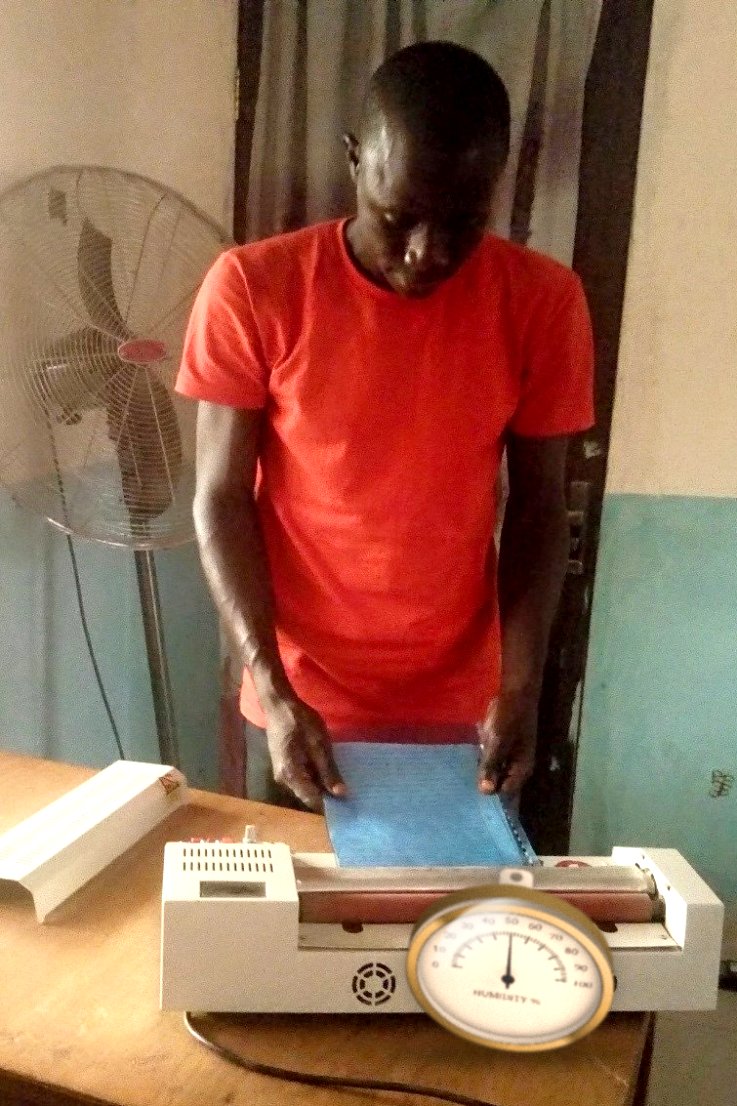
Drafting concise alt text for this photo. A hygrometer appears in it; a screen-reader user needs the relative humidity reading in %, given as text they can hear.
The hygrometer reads 50 %
